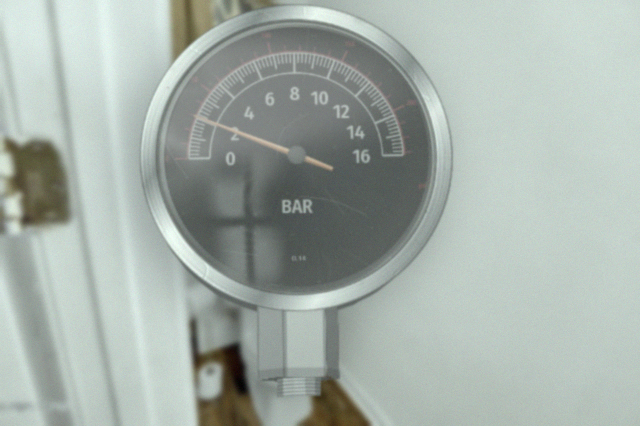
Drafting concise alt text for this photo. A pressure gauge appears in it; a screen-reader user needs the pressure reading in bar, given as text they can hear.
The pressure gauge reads 2 bar
